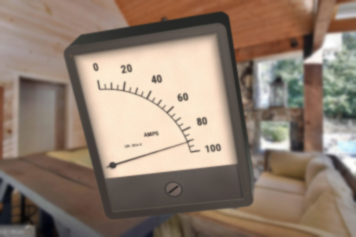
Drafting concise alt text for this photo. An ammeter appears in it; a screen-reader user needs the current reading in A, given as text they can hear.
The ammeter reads 90 A
